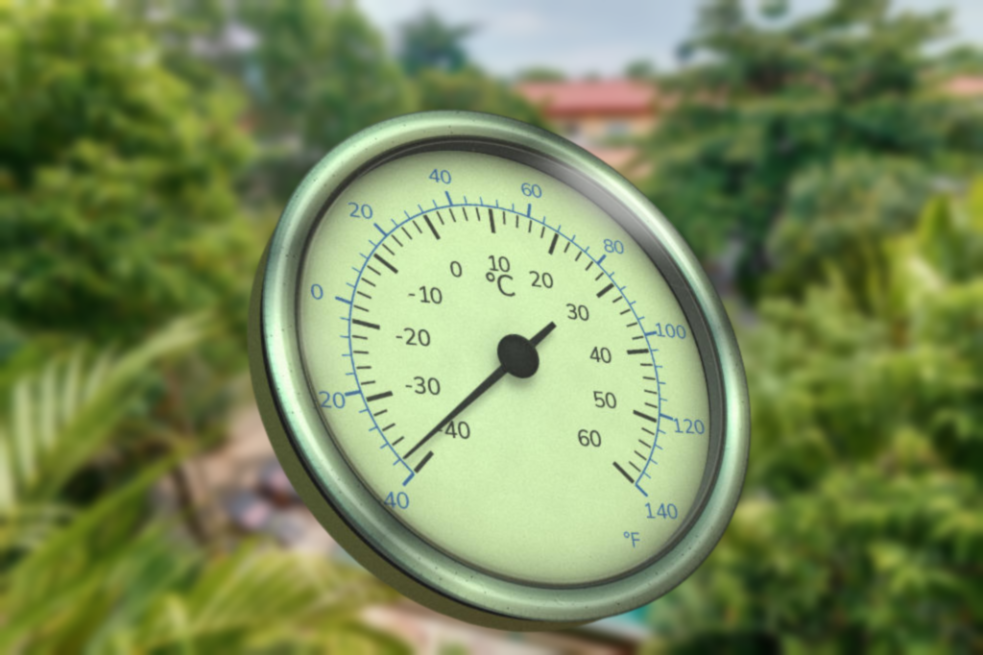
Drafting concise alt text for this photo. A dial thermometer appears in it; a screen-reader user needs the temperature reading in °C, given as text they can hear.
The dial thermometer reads -38 °C
